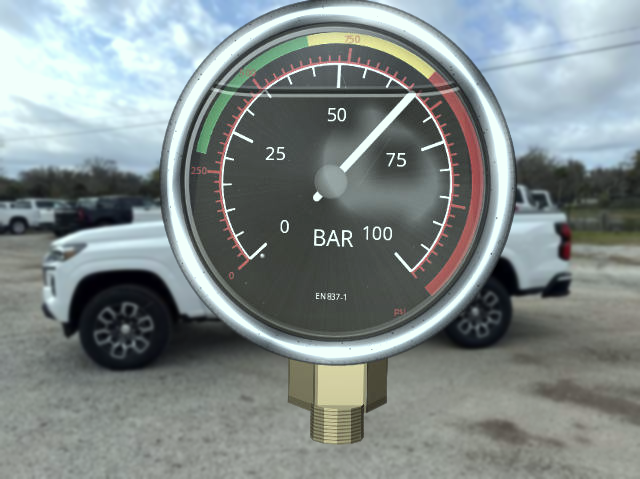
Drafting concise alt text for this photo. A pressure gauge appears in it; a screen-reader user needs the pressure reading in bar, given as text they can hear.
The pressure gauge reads 65 bar
